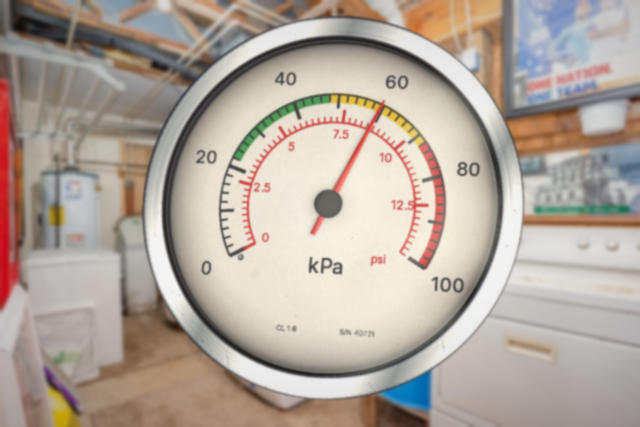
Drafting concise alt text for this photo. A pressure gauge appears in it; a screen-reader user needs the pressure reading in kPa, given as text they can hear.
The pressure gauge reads 60 kPa
